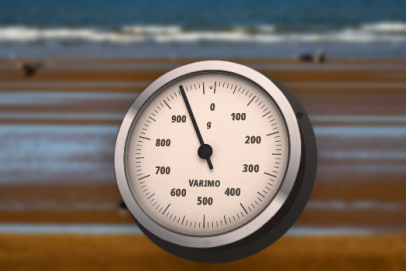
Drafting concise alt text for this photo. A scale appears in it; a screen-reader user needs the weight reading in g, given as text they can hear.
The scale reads 950 g
